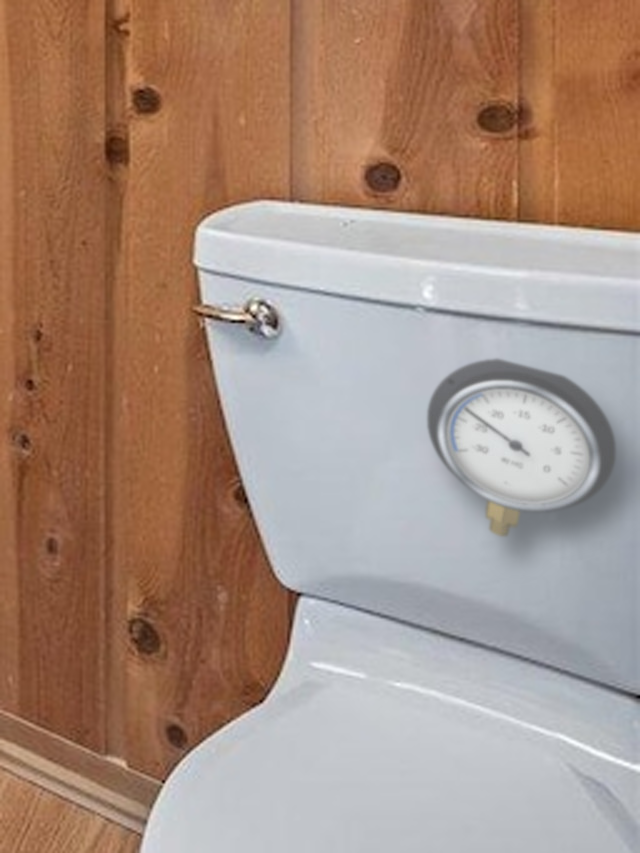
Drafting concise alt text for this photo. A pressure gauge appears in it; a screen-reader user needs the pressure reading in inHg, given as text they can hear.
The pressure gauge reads -23 inHg
